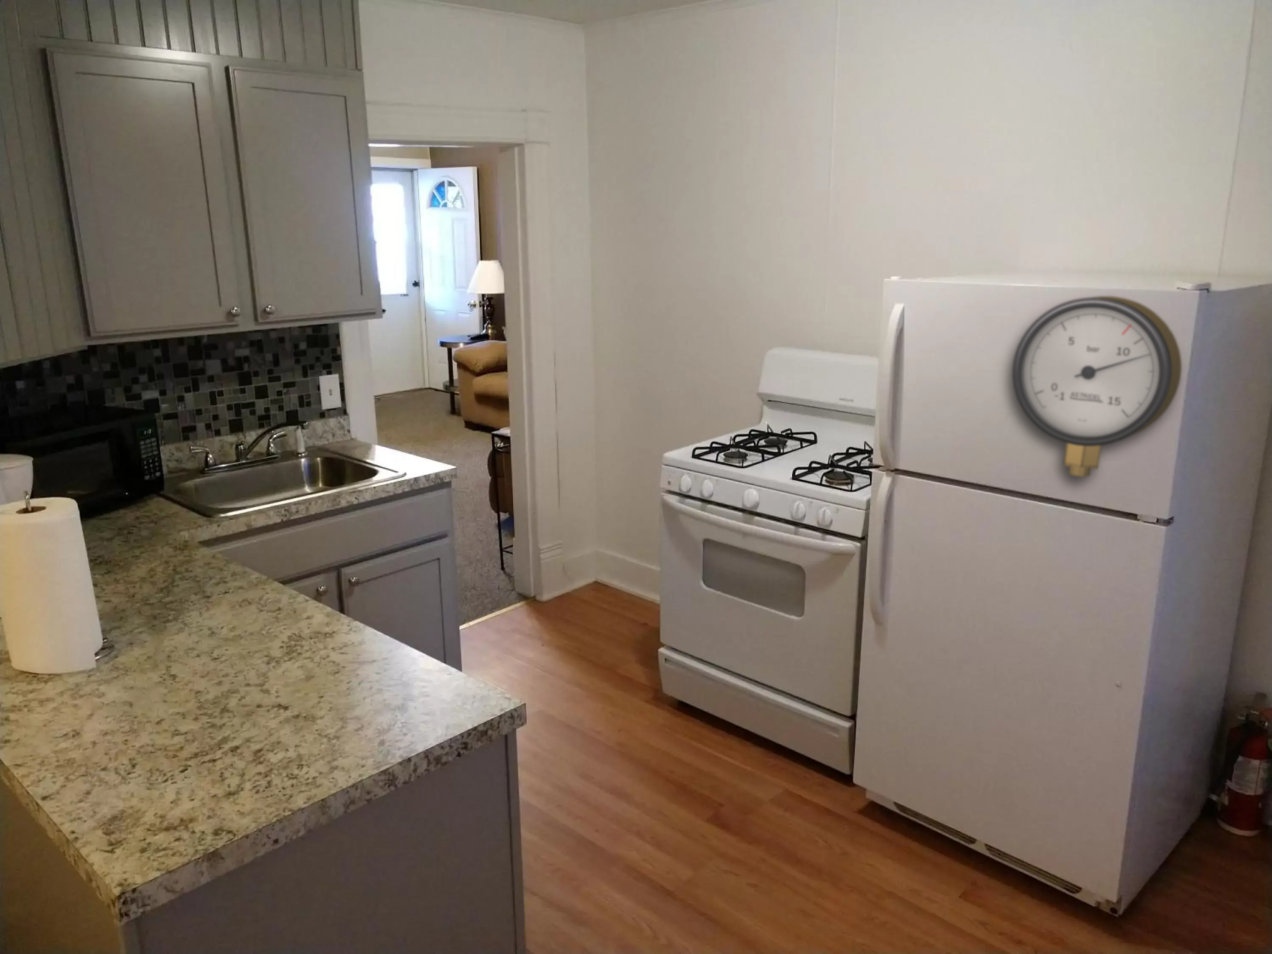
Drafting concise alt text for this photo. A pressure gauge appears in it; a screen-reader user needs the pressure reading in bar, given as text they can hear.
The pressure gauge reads 11 bar
